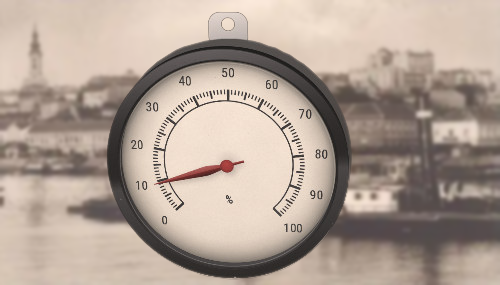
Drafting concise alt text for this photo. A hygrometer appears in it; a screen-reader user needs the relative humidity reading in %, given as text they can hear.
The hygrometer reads 10 %
